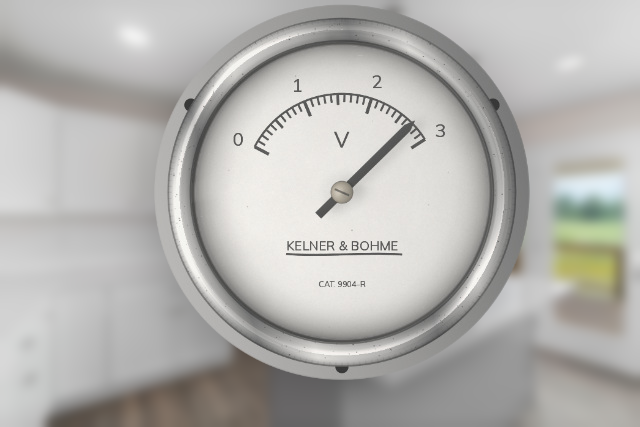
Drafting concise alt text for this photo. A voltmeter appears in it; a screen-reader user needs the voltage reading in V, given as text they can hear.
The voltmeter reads 2.7 V
